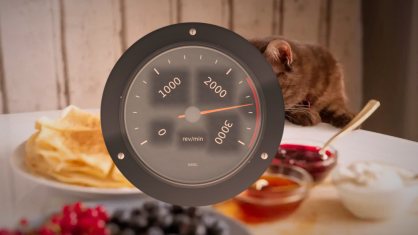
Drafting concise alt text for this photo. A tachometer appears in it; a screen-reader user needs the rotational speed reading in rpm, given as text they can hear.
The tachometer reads 2500 rpm
